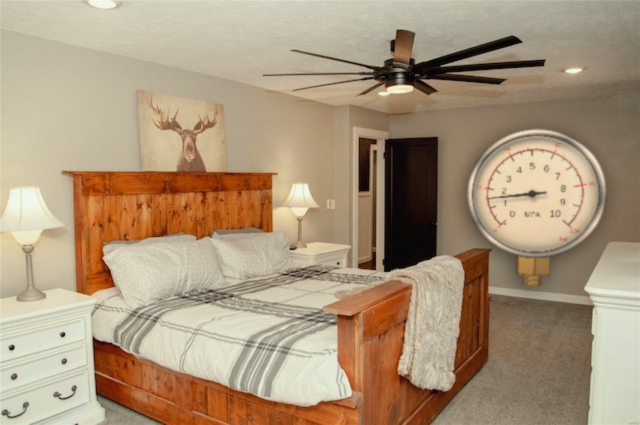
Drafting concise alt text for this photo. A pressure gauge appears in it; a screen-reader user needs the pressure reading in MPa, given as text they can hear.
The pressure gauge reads 1.5 MPa
